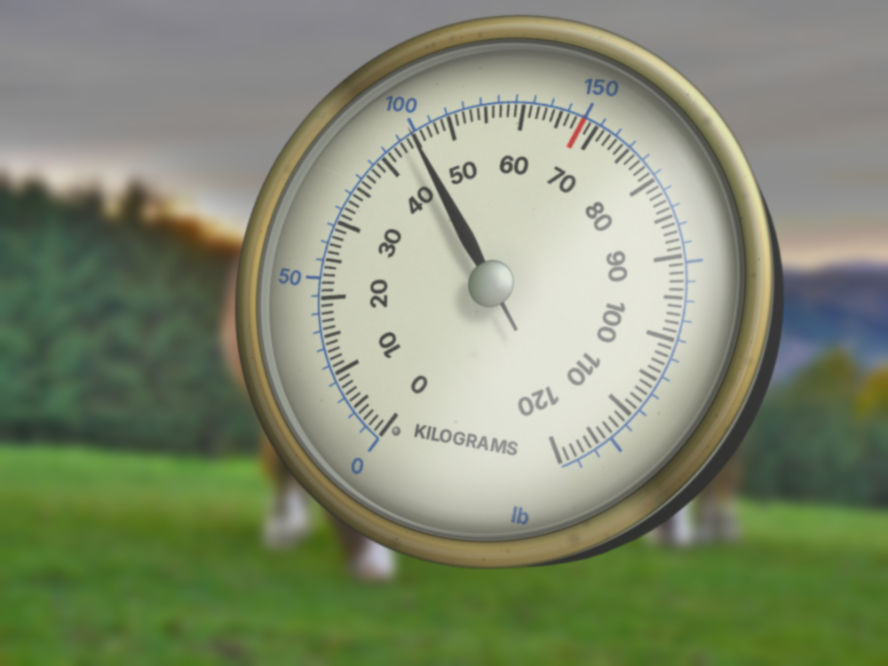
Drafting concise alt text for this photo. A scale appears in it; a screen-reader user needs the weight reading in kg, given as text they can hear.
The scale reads 45 kg
